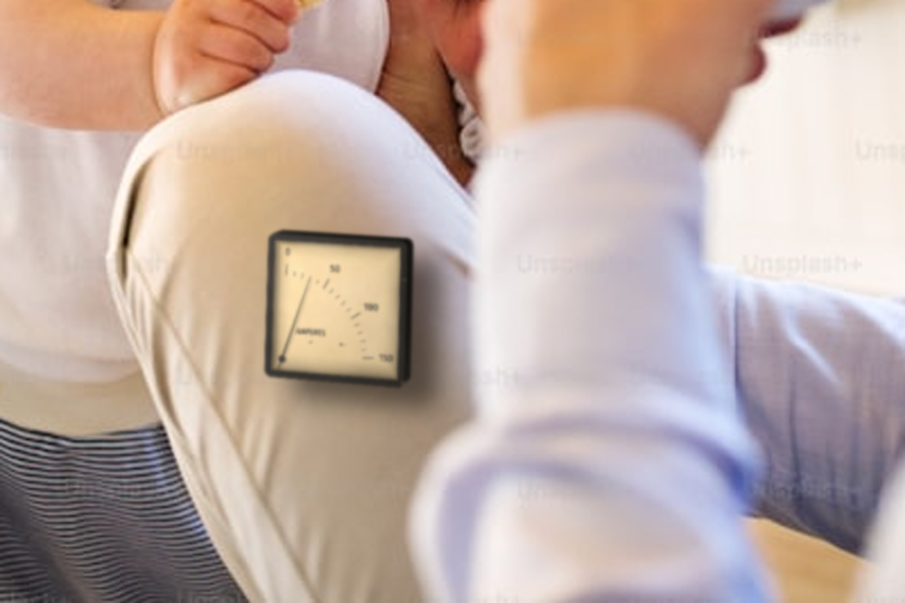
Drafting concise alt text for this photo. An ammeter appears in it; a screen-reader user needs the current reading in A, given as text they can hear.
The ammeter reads 30 A
